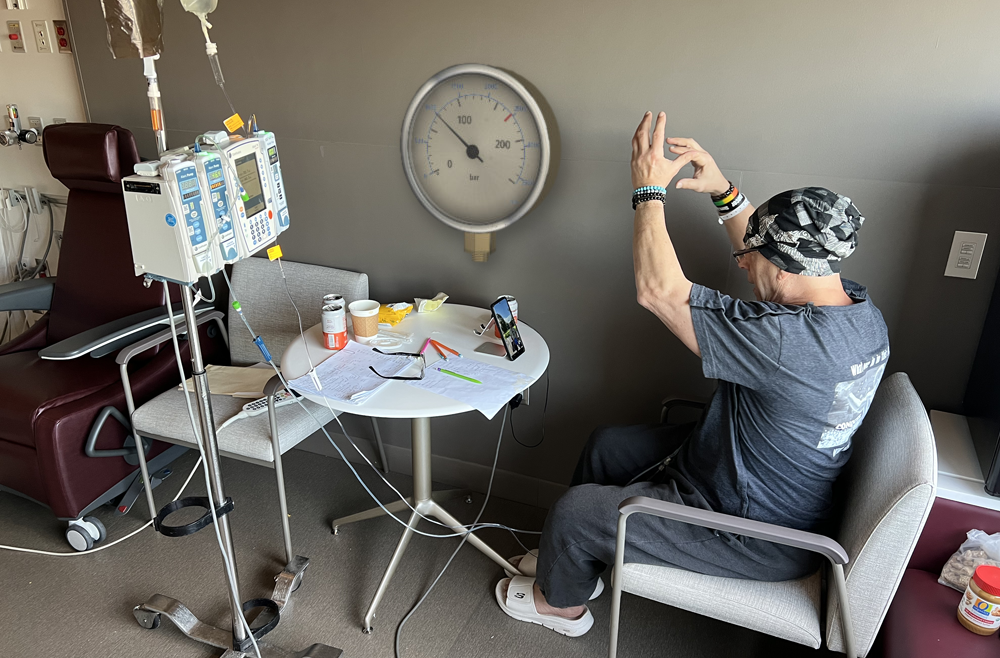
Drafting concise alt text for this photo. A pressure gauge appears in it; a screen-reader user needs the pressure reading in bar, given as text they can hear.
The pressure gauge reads 70 bar
